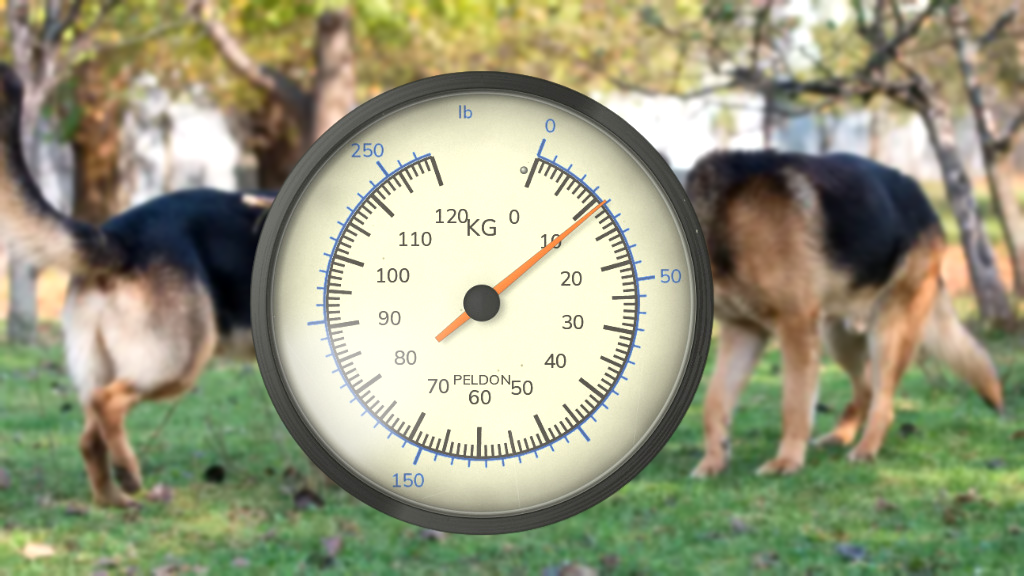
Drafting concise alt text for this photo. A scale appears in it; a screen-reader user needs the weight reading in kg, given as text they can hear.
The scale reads 11 kg
